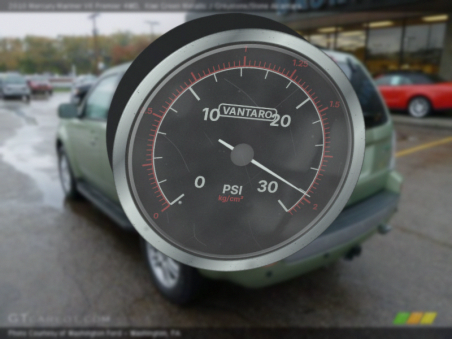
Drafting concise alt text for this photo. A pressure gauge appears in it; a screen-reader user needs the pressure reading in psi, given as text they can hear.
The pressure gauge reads 28 psi
